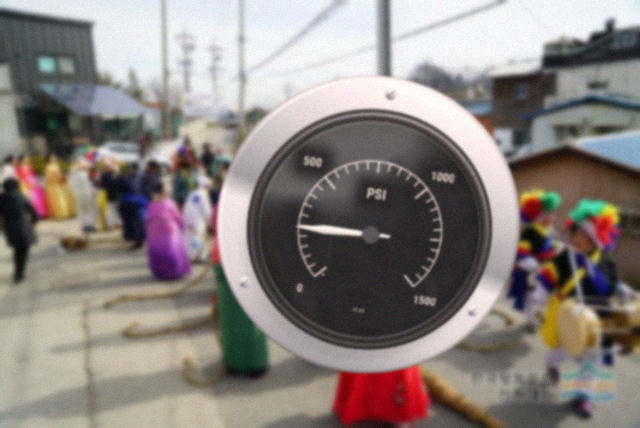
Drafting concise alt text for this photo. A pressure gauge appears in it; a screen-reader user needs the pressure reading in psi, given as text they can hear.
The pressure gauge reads 250 psi
